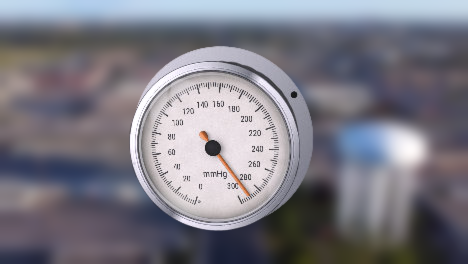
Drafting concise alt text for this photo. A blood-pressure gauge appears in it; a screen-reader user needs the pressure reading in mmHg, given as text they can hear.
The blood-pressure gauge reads 290 mmHg
